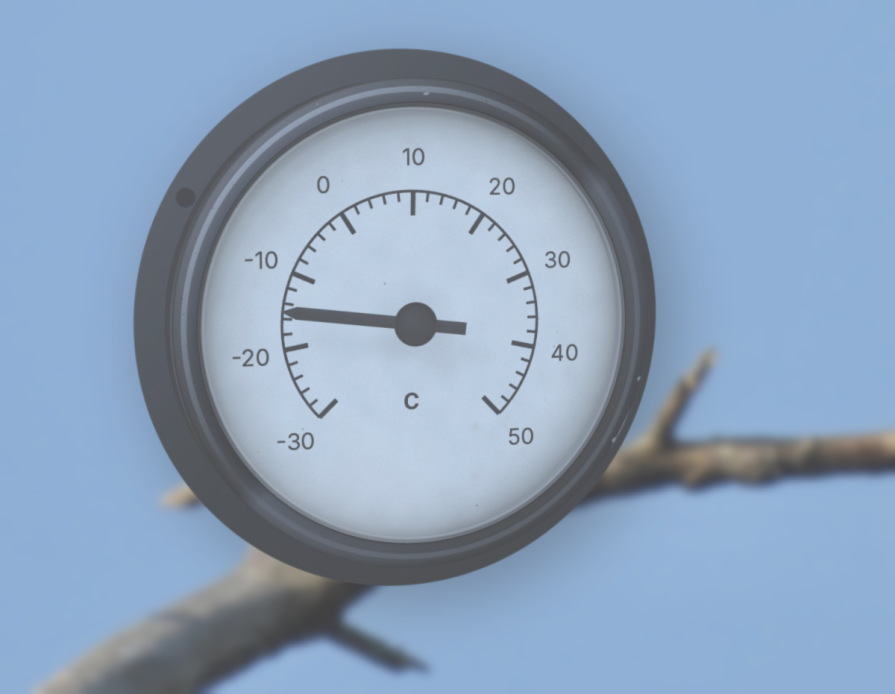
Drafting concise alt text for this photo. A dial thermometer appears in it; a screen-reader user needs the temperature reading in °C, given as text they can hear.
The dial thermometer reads -15 °C
